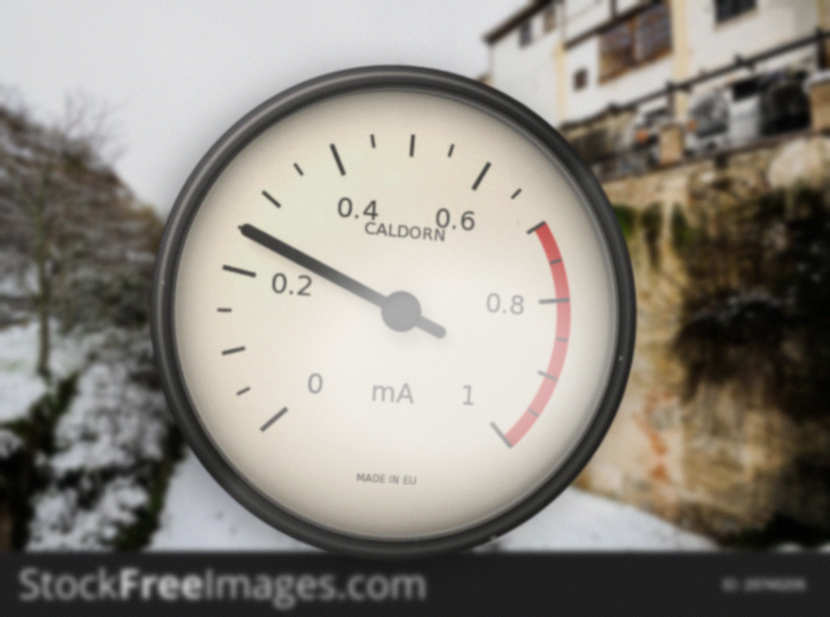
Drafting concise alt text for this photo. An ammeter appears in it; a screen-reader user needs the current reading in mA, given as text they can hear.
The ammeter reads 0.25 mA
